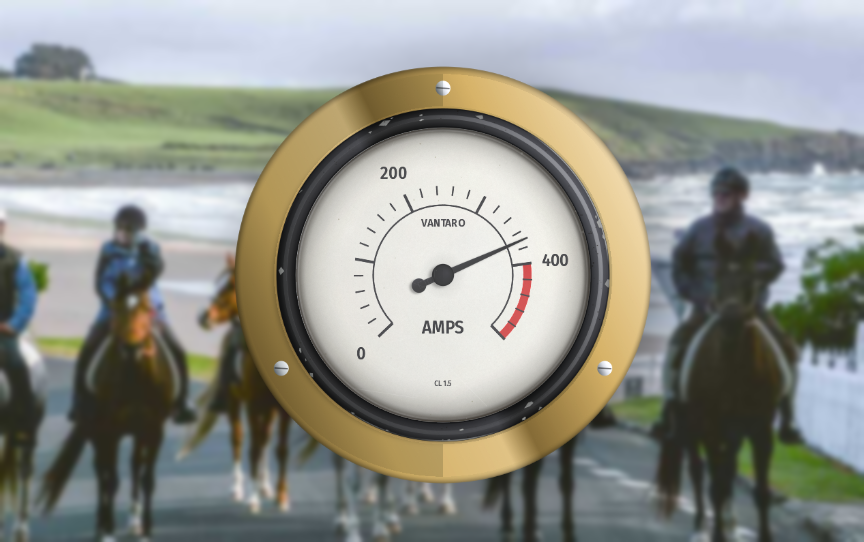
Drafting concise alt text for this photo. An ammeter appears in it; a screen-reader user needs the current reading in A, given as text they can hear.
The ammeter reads 370 A
